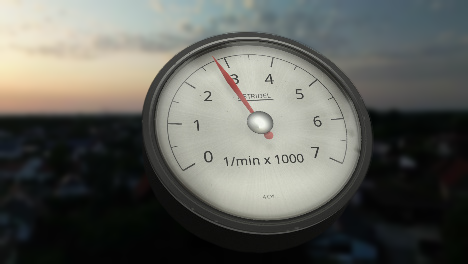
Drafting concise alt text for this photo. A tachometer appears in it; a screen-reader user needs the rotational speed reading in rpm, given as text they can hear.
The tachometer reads 2750 rpm
